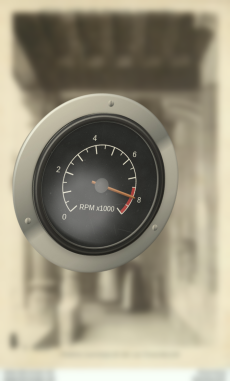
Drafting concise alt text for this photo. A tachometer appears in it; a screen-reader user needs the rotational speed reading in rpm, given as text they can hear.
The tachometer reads 8000 rpm
